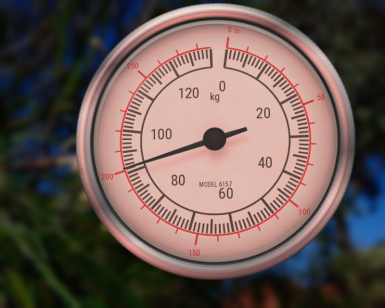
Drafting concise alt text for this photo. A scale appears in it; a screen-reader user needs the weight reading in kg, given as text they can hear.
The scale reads 91 kg
